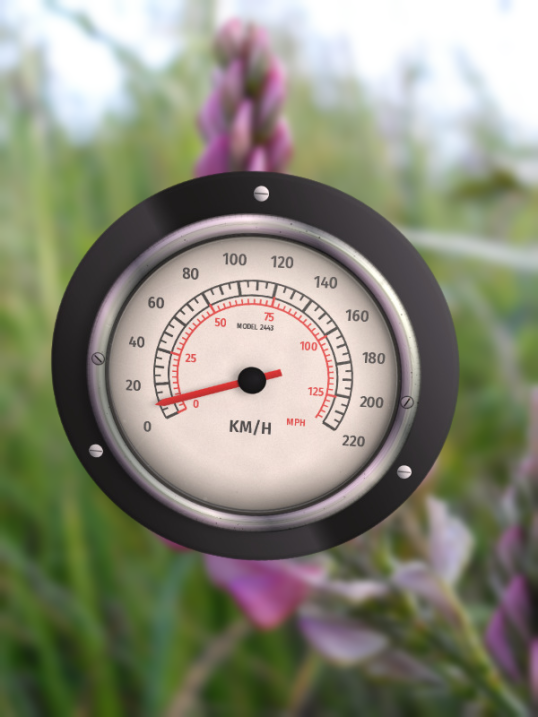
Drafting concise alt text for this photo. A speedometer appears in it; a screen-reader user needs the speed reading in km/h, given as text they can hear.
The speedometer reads 10 km/h
